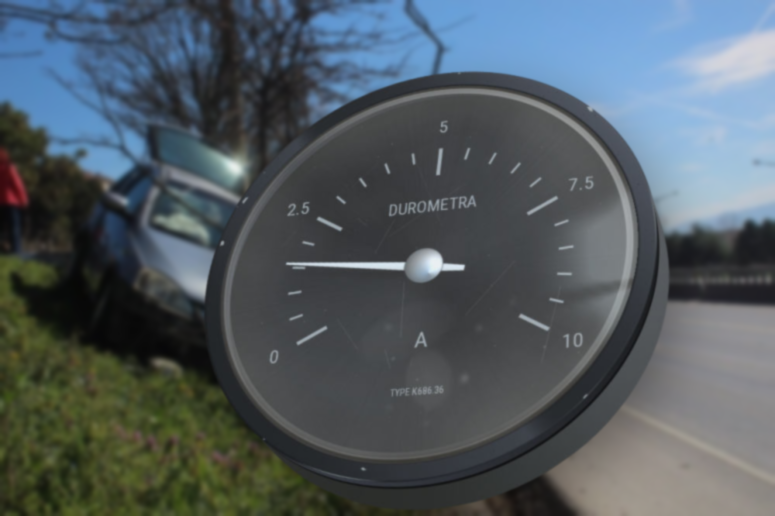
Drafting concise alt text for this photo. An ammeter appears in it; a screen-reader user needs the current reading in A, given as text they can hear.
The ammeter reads 1.5 A
